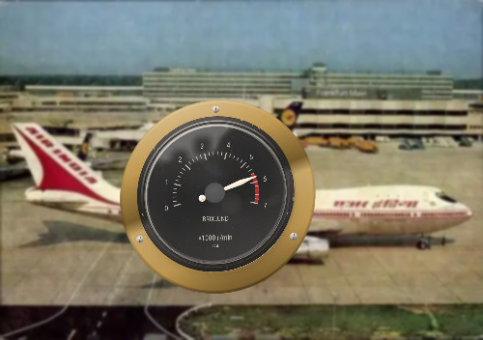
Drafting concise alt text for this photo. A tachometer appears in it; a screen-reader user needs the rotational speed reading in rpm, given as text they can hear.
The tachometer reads 5800 rpm
